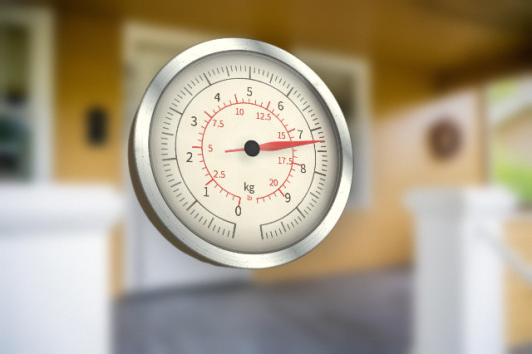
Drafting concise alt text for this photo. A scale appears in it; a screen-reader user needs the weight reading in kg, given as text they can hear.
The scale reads 7.3 kg
